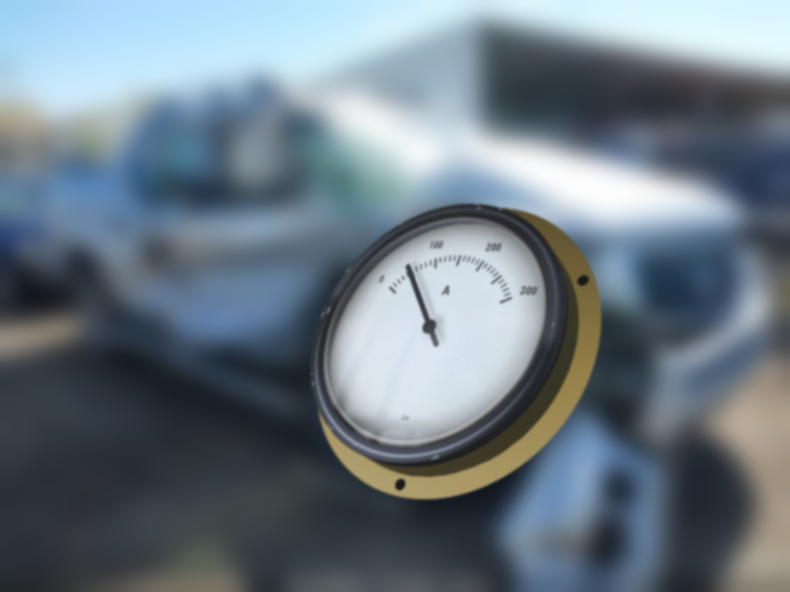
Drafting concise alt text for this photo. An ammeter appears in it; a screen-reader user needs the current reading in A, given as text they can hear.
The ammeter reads 50 A
